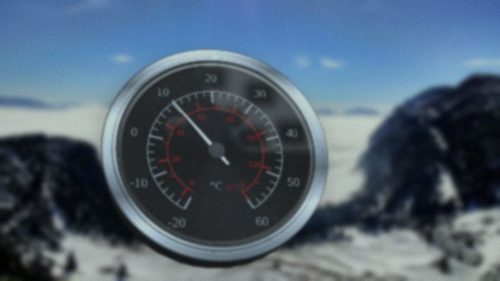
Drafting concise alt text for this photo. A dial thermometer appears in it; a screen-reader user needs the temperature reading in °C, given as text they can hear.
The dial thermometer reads 10 °C
